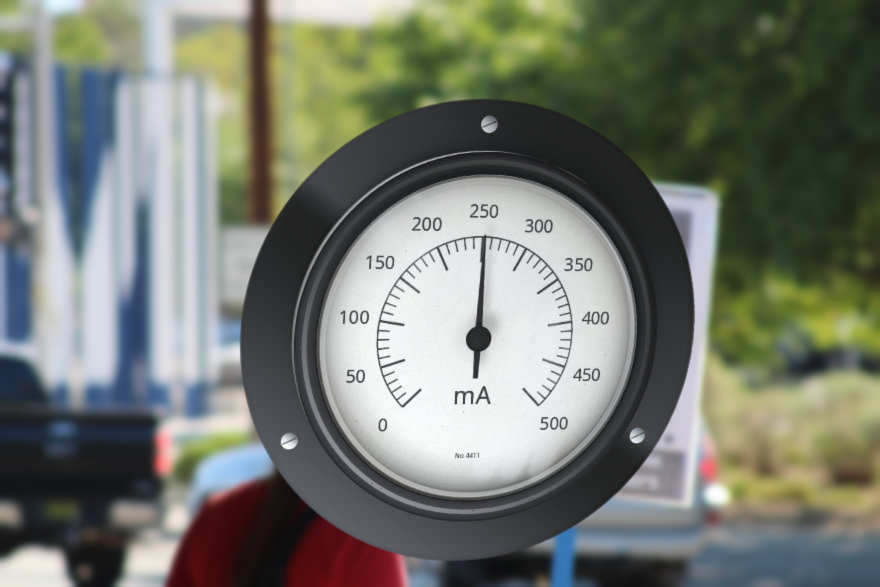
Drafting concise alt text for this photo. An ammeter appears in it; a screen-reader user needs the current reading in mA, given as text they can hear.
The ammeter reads 250 mA
